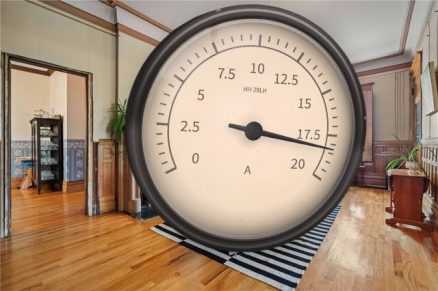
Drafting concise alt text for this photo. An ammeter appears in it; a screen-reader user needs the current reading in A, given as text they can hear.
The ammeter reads 18.25 A
